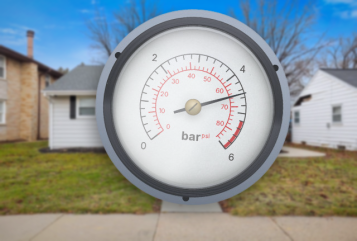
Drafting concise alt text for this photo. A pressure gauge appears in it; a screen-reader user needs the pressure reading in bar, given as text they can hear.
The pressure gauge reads 4.5 bar
